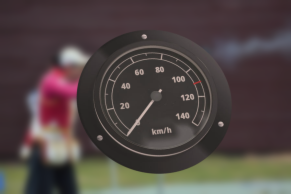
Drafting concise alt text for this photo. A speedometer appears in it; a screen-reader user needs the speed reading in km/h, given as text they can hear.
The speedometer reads 0 km/h
